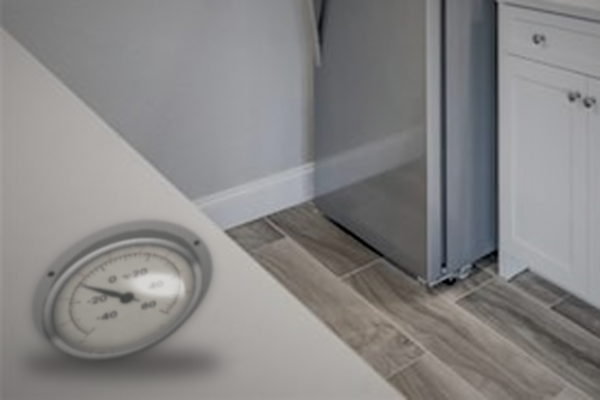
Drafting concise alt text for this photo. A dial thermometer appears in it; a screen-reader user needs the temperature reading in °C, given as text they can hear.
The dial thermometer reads -10 °C
